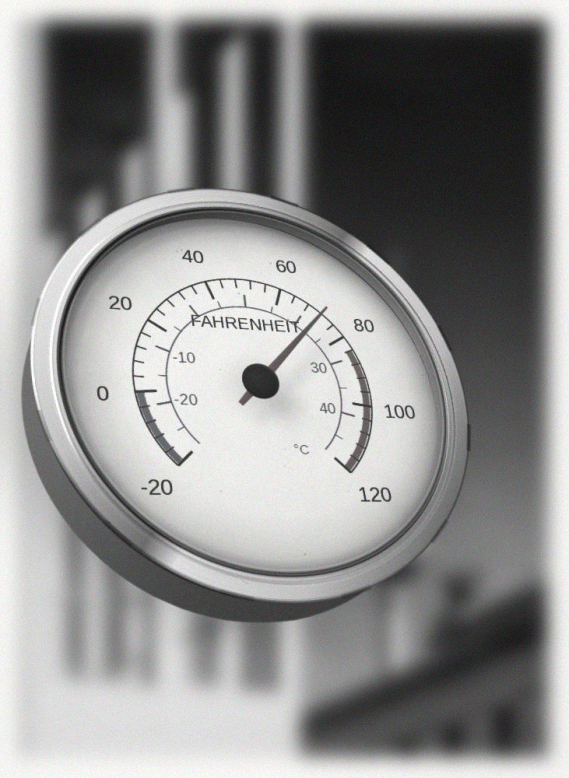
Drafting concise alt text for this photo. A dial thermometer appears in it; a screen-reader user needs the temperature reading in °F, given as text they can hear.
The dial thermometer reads 72 °F
